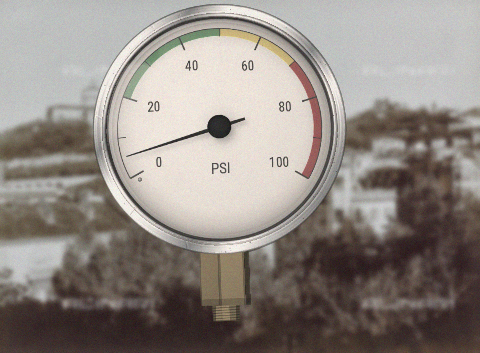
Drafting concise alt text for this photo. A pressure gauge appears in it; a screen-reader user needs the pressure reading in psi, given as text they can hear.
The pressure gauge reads 5 psi
